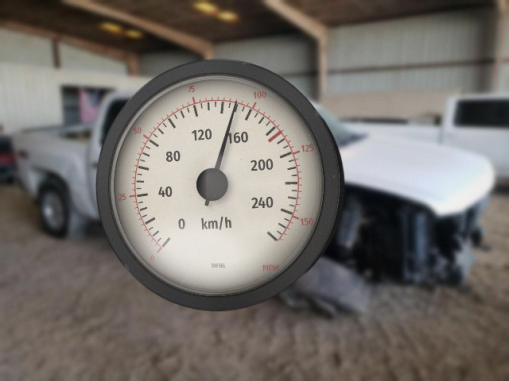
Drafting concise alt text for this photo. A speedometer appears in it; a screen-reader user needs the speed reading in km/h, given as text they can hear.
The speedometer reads 150 km/h
